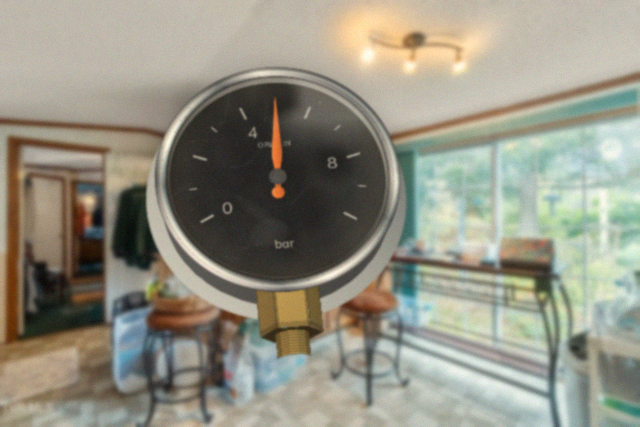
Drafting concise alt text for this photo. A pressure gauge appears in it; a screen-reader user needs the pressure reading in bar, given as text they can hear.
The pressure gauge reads 5 bar
